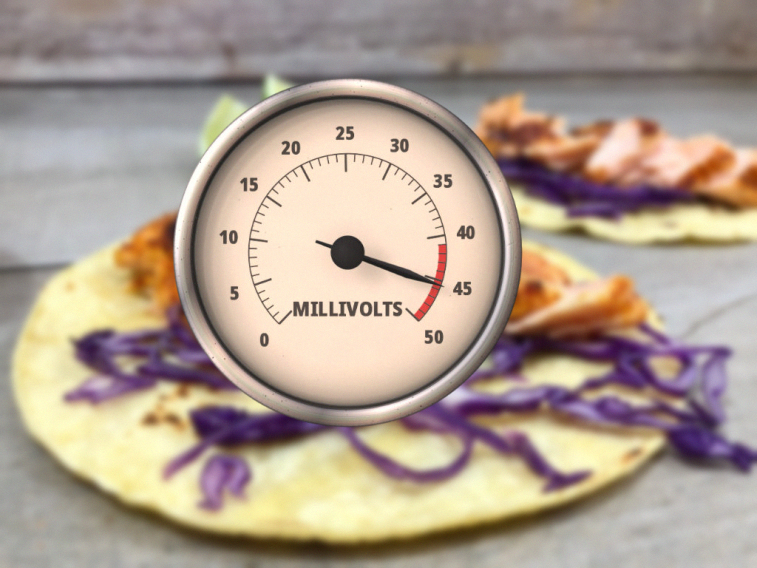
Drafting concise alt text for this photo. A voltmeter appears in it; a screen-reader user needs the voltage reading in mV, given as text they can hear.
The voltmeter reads 45.5 mV
